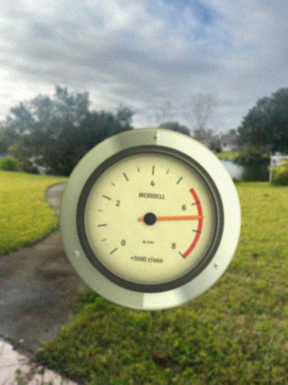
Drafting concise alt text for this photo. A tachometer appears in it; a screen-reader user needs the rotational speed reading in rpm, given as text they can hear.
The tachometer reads 6500 rpm
